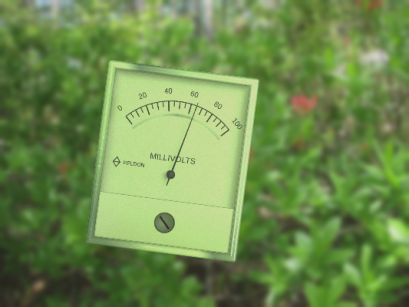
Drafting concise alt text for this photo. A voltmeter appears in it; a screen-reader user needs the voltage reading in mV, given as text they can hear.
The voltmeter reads 65 mV
